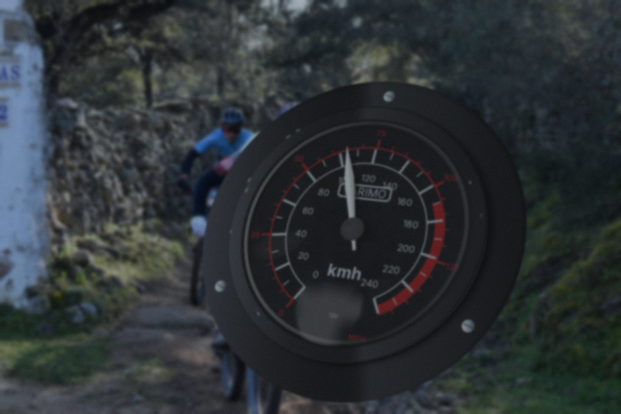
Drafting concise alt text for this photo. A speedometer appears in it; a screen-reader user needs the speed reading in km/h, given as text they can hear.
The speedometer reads 105 km/h
